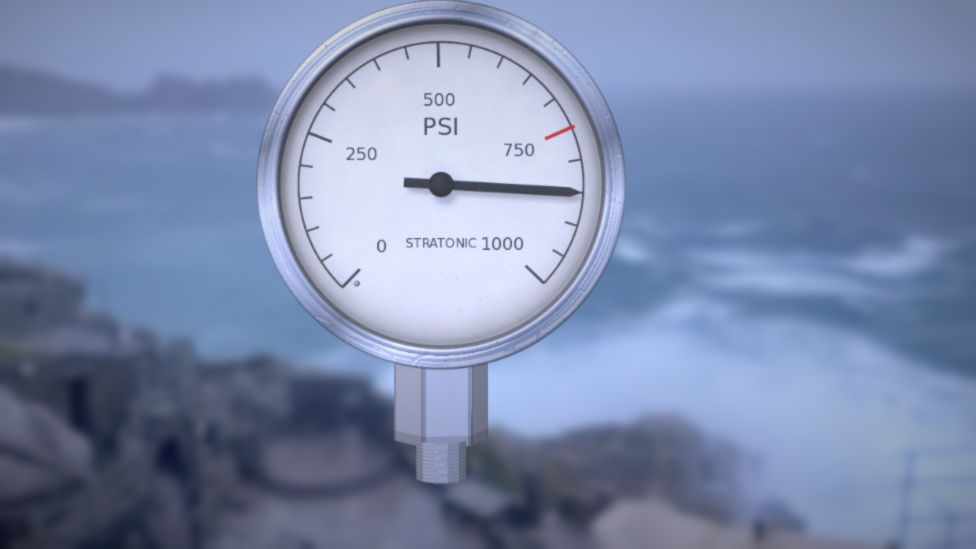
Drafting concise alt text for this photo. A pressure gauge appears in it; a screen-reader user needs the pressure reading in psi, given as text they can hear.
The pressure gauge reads 850 psi
